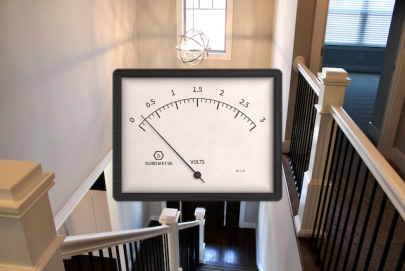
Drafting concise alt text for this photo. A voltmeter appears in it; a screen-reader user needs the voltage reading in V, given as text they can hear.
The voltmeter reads 0.2 V
